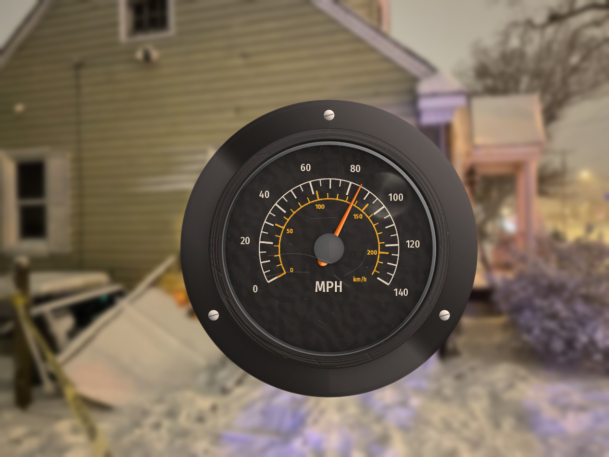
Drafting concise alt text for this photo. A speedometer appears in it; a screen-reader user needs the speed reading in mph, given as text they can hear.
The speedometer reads 85 mph
